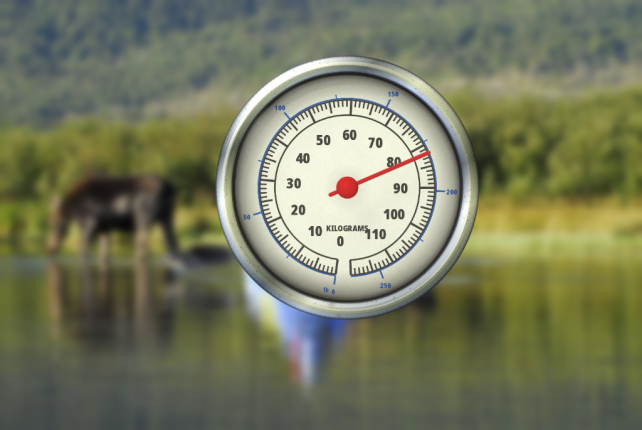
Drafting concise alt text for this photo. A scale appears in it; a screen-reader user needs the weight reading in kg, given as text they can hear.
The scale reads 82 kg
